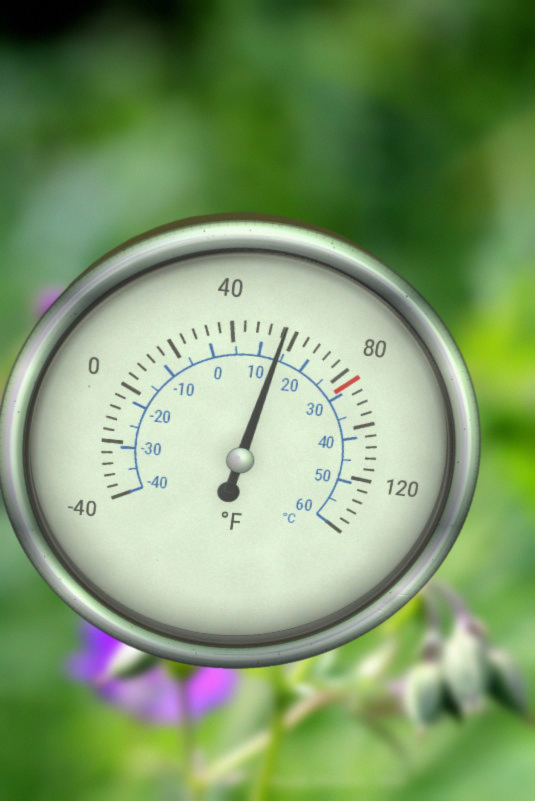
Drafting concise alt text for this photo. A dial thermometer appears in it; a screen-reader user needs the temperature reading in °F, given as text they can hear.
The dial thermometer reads 56 °F
